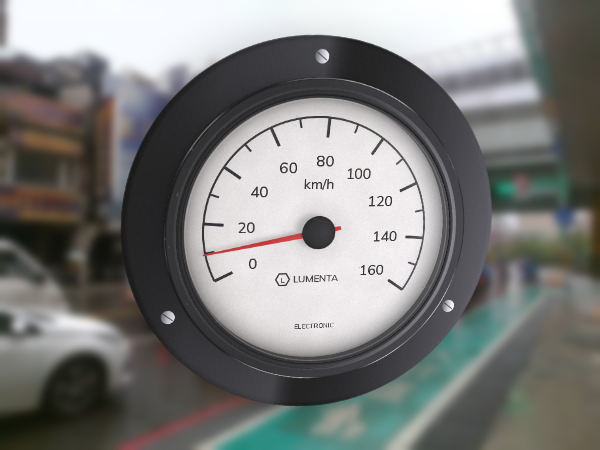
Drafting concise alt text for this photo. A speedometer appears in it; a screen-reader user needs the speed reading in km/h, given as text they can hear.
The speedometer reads 10 km/h
